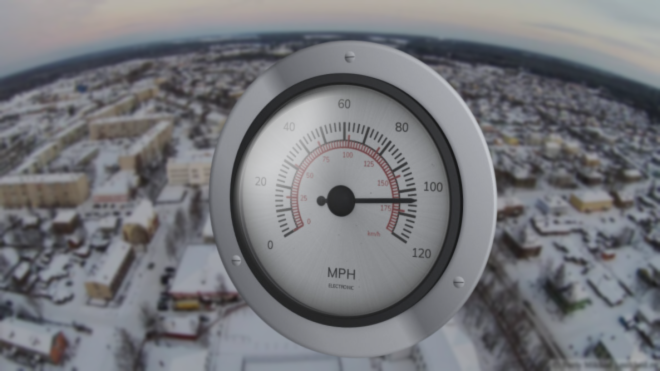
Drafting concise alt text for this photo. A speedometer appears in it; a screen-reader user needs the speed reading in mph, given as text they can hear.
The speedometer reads 104 mph
